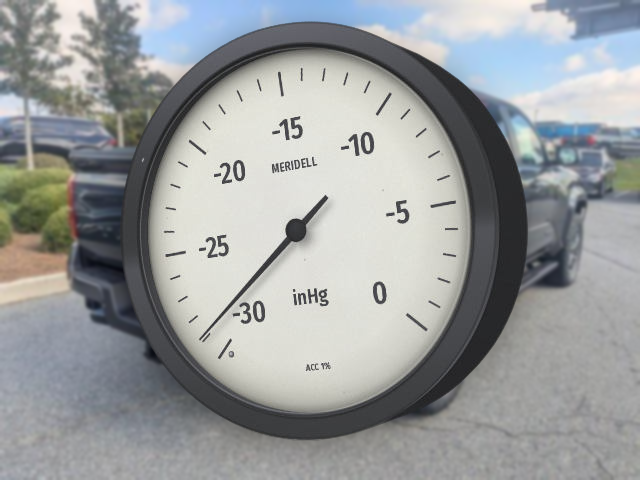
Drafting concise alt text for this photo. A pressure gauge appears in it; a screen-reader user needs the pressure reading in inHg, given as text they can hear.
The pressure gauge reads -29 inHg
